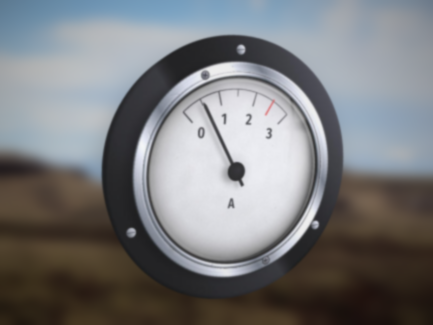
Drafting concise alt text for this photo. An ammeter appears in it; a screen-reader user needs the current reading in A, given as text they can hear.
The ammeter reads 0.5 A
